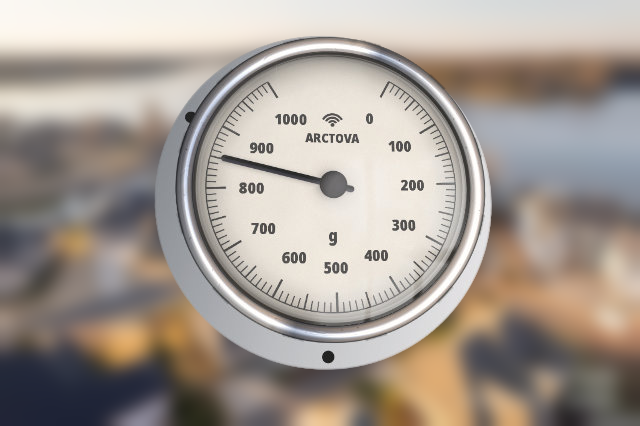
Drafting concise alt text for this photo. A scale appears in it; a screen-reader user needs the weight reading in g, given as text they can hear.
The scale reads 850 g
